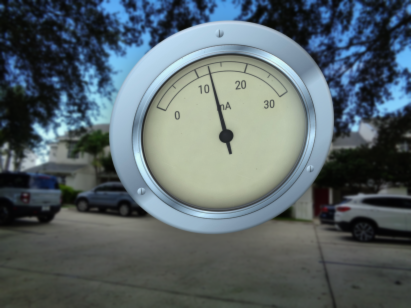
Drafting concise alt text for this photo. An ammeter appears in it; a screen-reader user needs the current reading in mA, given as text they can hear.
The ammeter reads 12.5 mA
